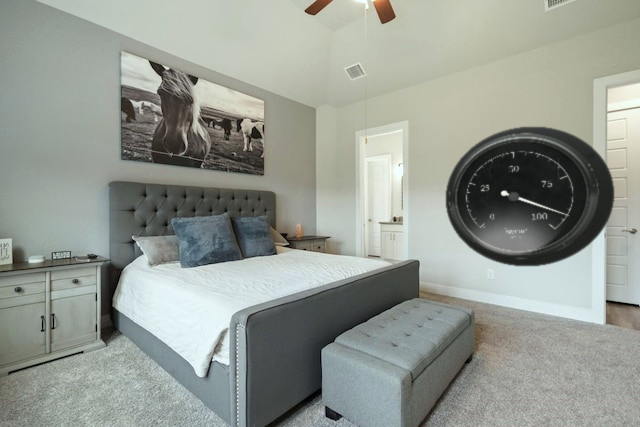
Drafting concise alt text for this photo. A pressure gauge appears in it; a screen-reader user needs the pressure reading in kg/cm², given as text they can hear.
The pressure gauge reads 92.5 kg/cm²
